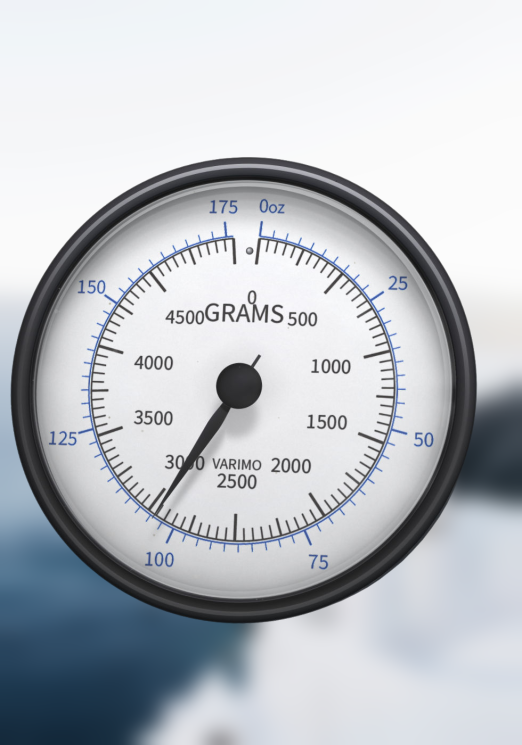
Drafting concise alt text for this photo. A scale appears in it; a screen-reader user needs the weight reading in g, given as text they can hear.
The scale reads 2950 g
